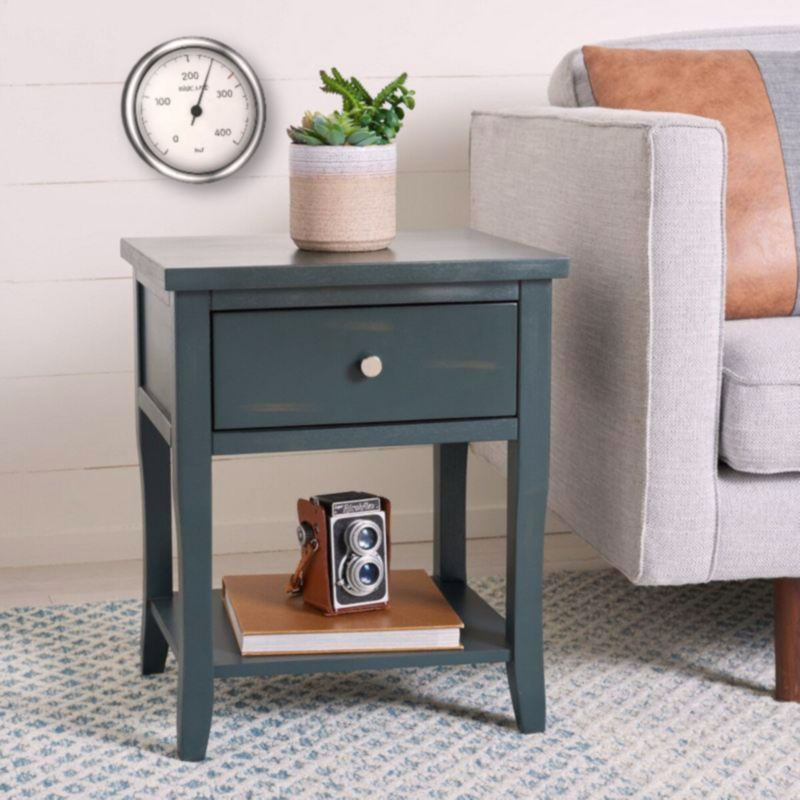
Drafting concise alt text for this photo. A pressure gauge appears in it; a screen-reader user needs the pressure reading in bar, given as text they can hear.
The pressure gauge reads 240 bar
